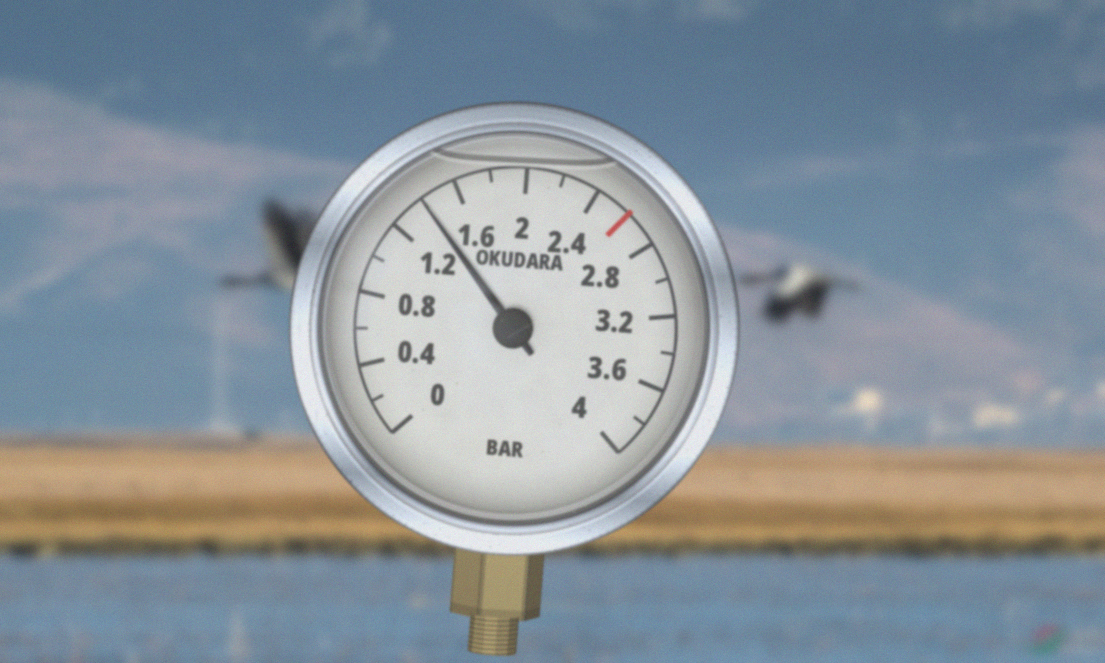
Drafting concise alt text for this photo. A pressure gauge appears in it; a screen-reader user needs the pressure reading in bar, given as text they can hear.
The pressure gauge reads 1.4 bar
